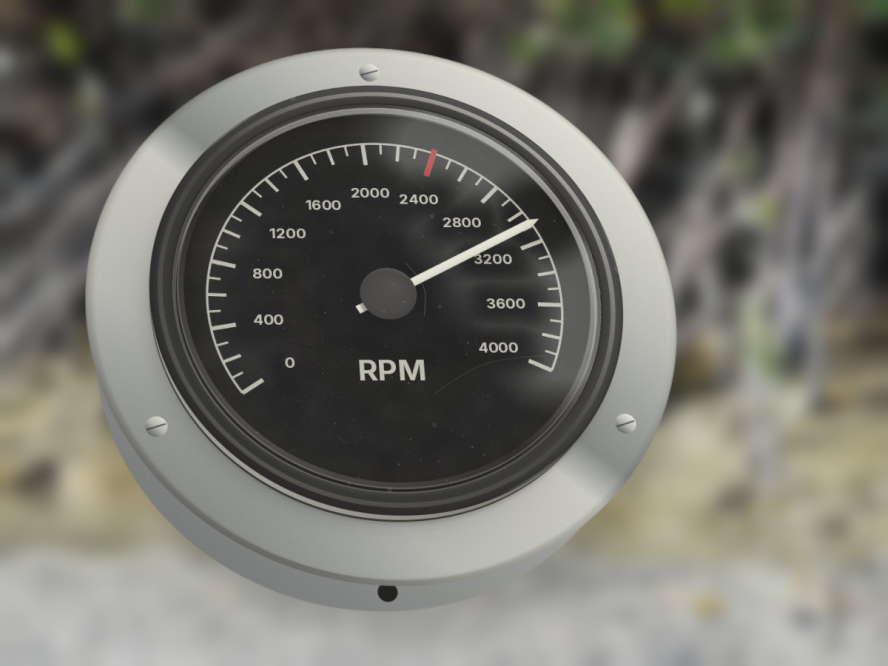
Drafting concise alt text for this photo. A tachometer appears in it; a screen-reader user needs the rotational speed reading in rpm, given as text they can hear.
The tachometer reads 3100 rpm
